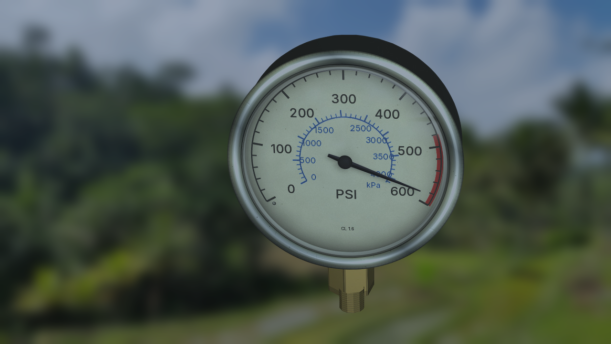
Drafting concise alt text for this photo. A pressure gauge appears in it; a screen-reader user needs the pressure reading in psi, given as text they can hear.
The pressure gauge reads 580 psi
